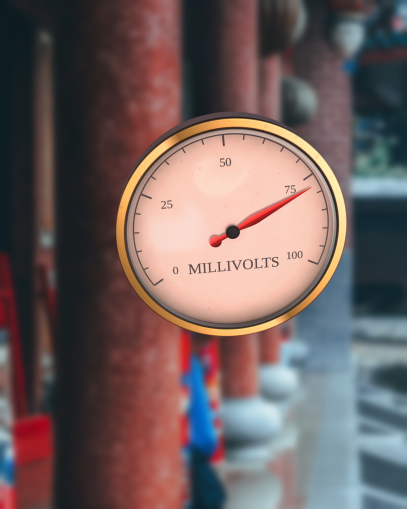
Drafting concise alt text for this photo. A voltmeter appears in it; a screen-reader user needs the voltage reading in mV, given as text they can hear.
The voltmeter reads 77.5 mV
